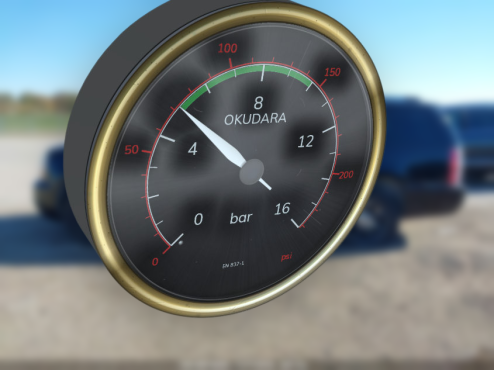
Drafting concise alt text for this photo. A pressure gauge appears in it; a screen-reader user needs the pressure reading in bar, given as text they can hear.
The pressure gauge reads 5 bar
